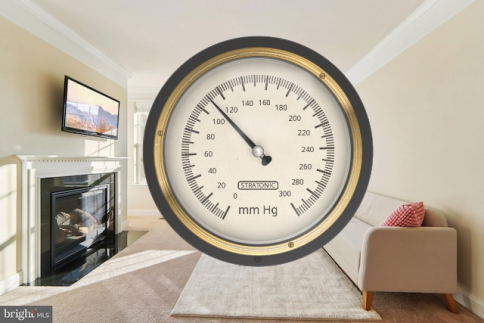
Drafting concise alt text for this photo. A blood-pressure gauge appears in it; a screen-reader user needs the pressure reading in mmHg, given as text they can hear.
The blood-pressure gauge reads 110 mmHg
